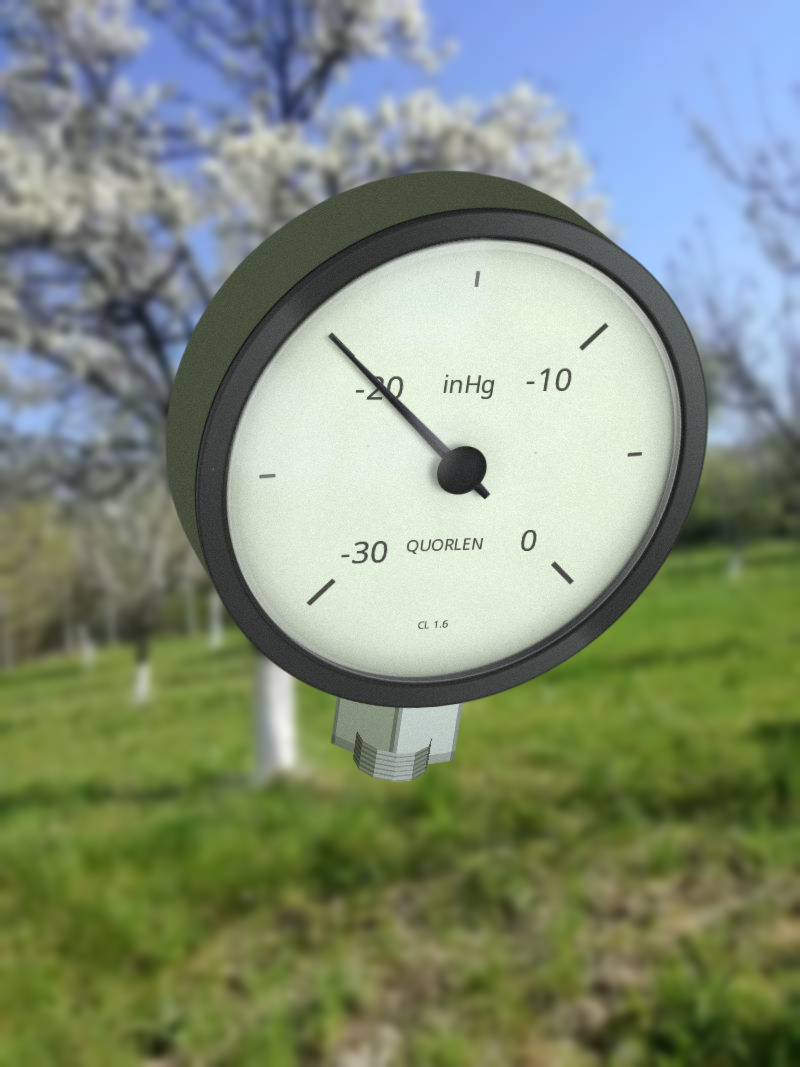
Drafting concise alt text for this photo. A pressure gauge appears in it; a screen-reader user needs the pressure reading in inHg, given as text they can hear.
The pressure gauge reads -20 inHg
